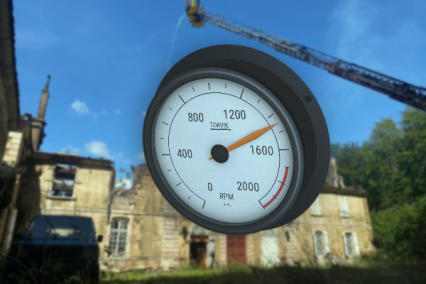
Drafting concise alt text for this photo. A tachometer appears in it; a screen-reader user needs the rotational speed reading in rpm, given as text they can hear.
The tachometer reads 1450 rpm
